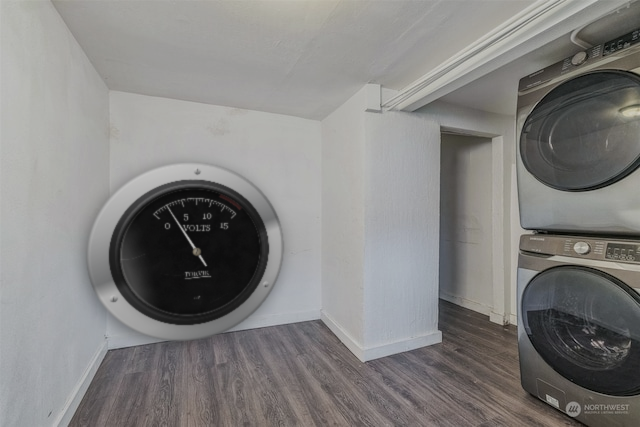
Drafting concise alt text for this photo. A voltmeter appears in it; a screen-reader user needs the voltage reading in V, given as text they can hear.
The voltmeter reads 2.5 V
